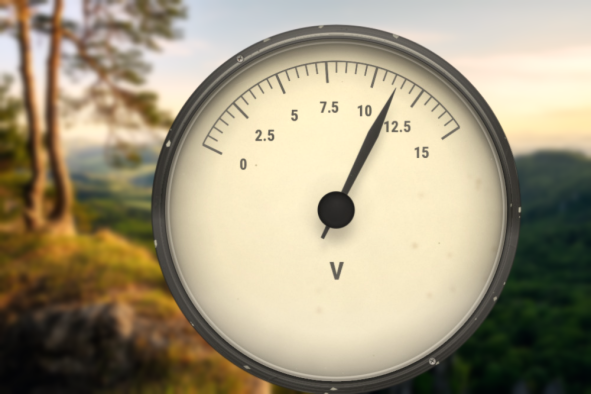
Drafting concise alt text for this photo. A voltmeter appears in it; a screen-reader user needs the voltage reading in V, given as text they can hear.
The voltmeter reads 11.25 V
